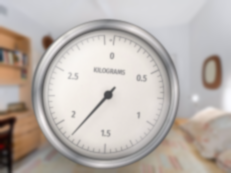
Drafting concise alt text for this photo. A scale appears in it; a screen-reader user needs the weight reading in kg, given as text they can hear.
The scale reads 1.85 kg
